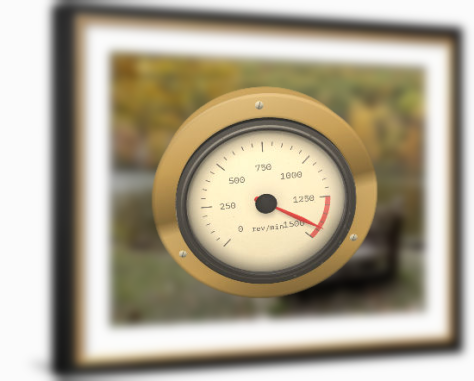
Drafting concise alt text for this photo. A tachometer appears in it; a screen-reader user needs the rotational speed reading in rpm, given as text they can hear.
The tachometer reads 1425 rpm
